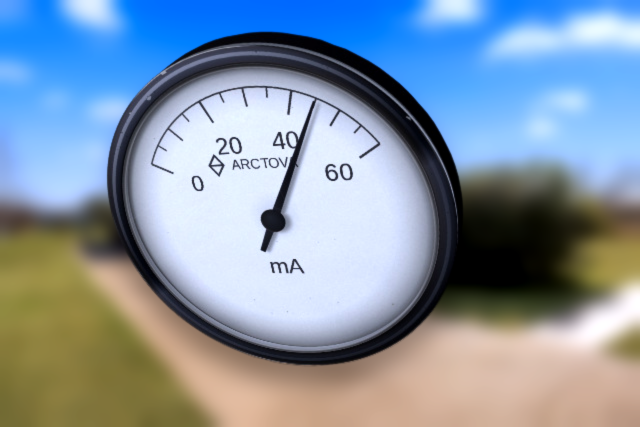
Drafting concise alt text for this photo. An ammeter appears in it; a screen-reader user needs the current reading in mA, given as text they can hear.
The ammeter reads 45 mA
